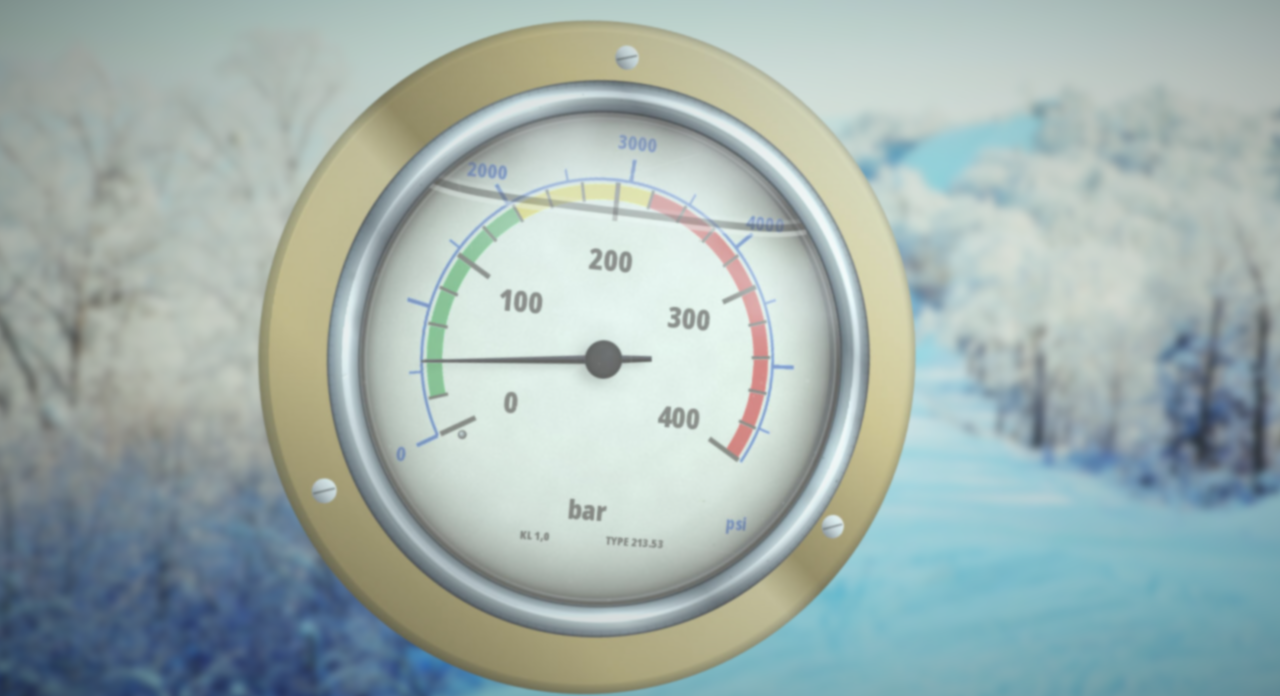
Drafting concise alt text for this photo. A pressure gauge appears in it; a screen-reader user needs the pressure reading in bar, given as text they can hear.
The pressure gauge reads 40 bar
